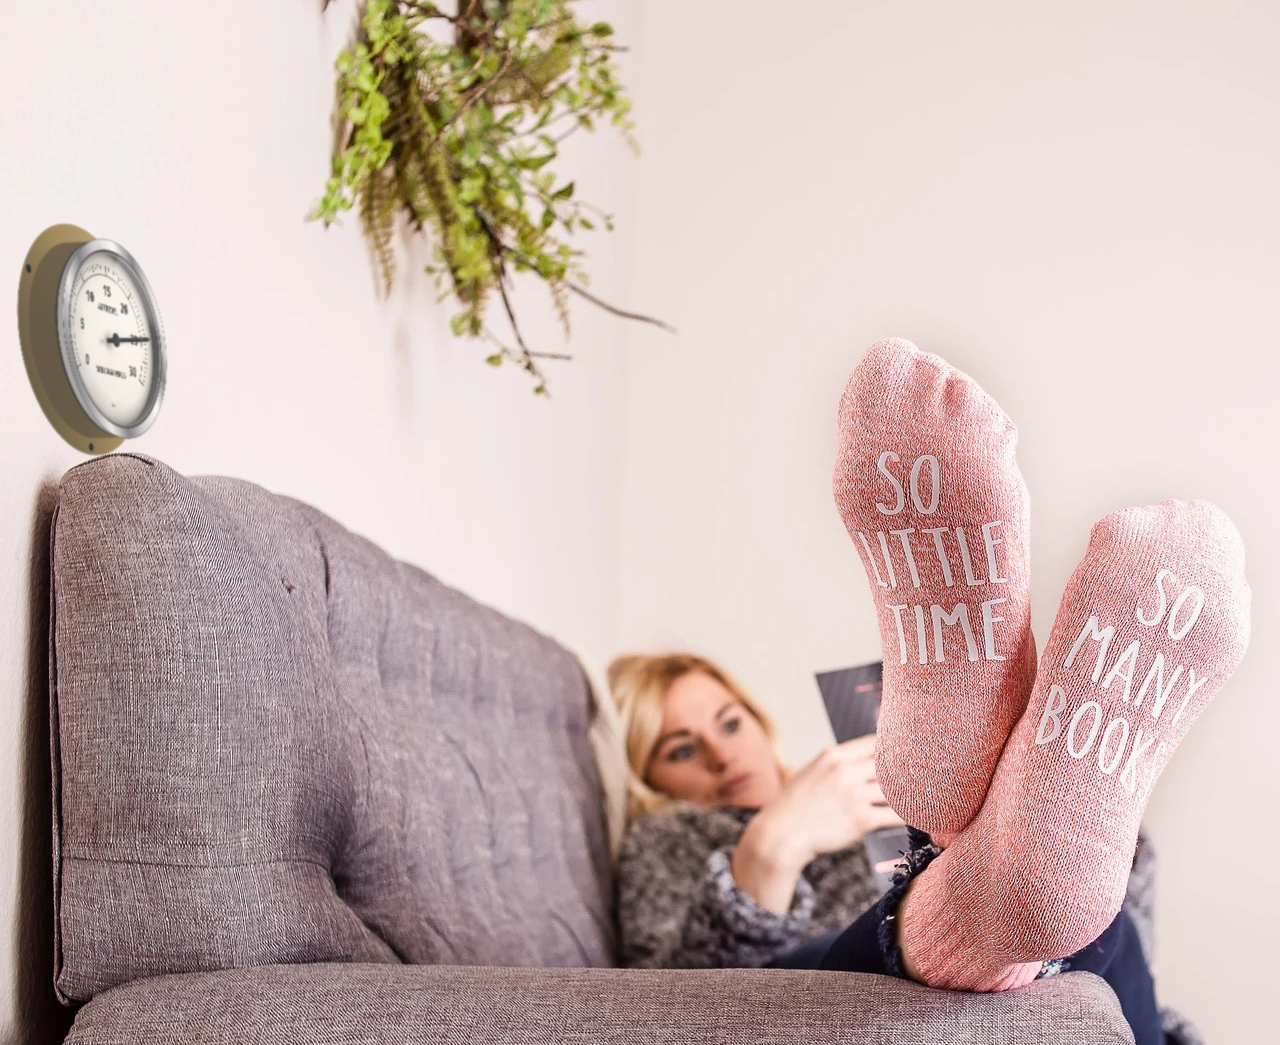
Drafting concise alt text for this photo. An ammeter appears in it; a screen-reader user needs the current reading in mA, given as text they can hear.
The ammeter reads 25 mA
